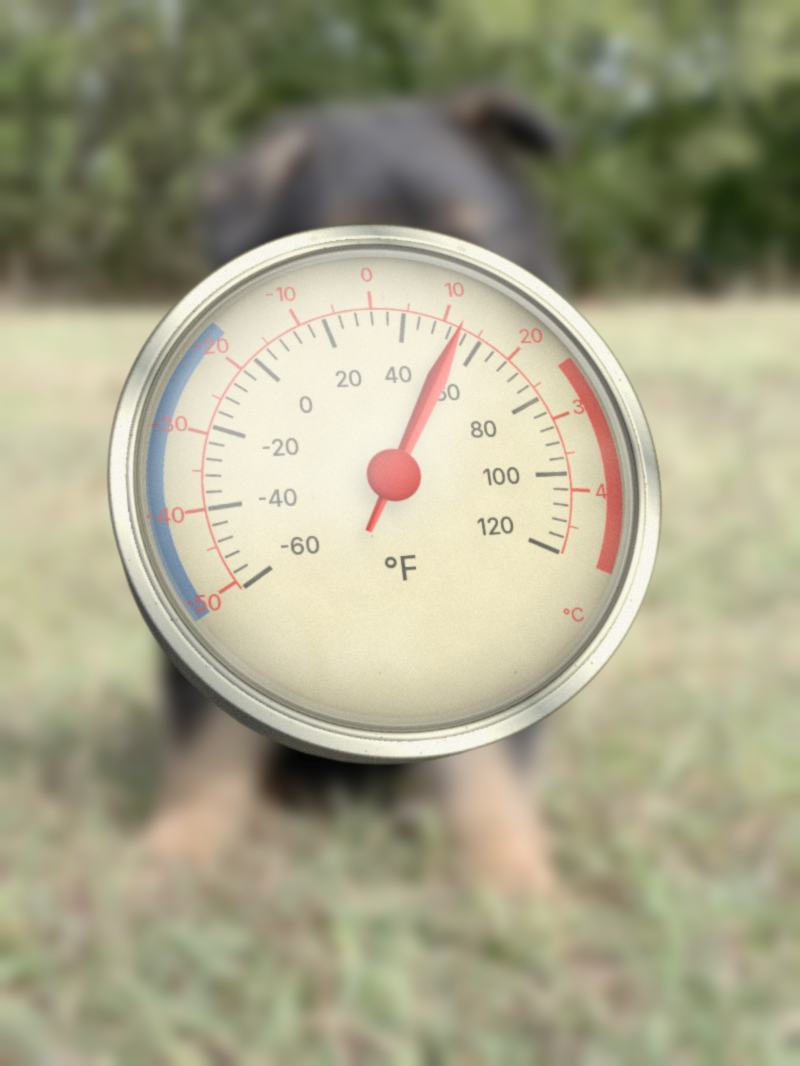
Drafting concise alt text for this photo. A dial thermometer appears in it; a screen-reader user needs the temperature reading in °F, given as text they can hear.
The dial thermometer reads 54 °F
